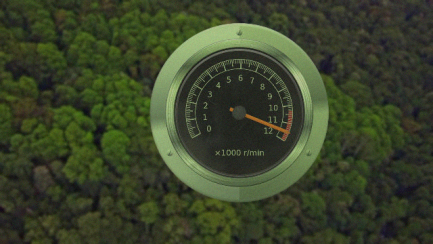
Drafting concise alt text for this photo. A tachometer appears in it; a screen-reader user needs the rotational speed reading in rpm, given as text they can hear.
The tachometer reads 11500 rpm
